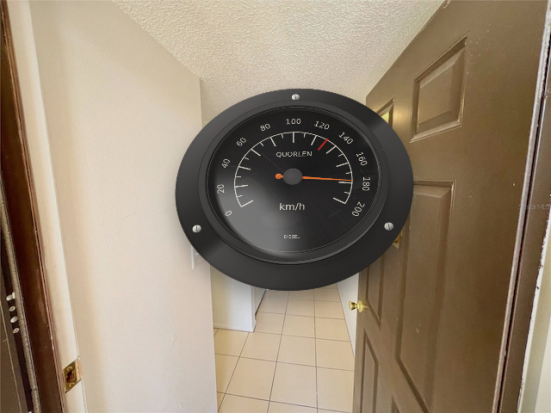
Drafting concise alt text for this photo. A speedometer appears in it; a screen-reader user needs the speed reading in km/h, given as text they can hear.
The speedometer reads 180 km/h
